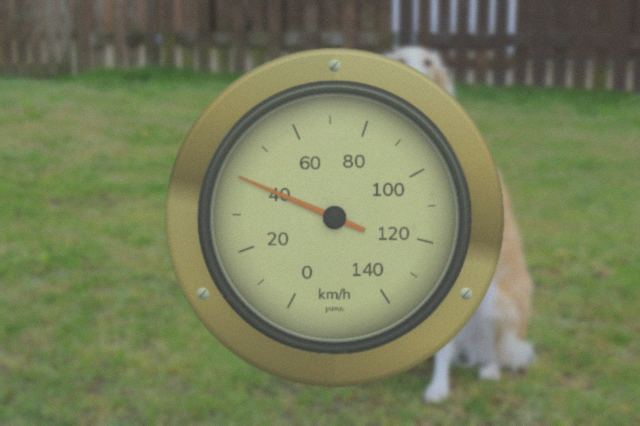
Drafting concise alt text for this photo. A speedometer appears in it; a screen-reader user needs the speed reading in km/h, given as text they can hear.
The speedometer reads 40 km/h
